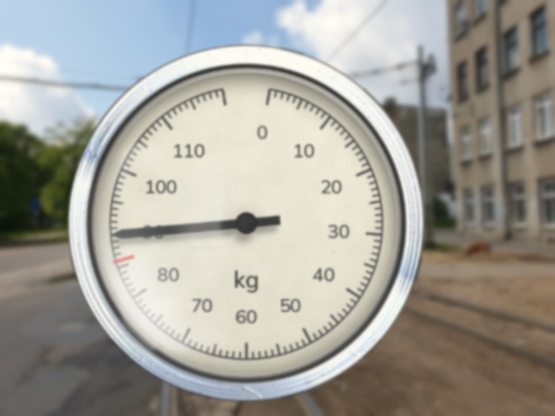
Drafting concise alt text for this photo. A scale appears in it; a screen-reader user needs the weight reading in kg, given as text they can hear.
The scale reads 90 kg
